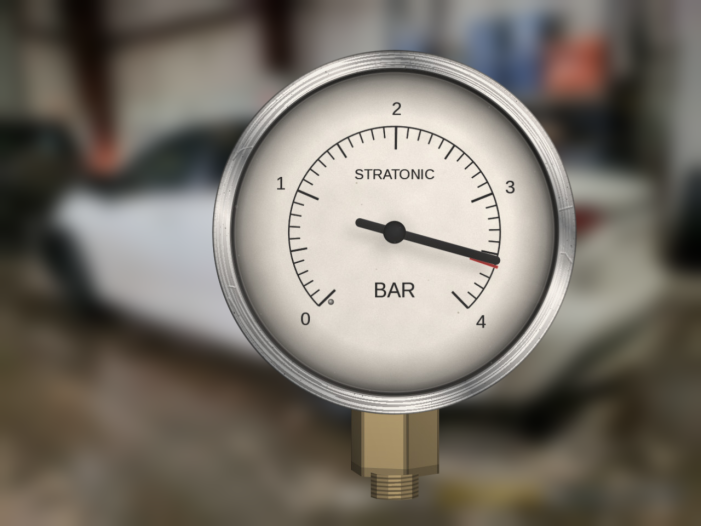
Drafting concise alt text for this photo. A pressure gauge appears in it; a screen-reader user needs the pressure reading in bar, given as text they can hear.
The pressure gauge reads 3.55 bar
